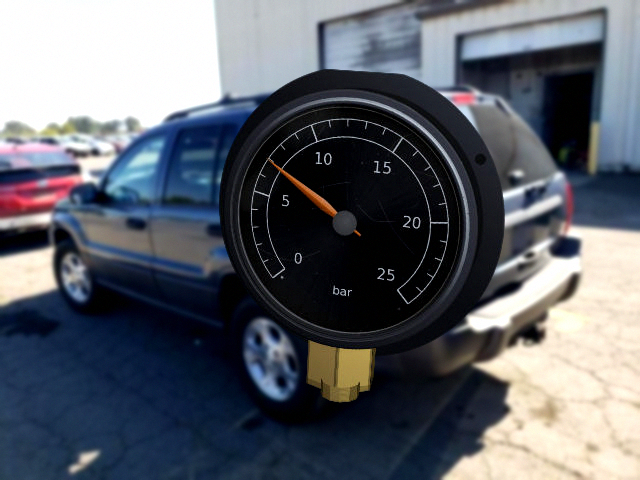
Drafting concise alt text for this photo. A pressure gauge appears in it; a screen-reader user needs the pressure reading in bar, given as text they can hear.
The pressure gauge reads 7 bar
